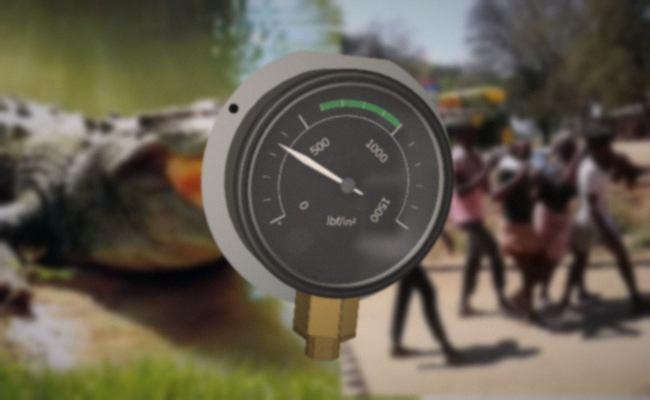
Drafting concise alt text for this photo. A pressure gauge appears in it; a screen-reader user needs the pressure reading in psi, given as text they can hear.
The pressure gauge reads 350 psi
